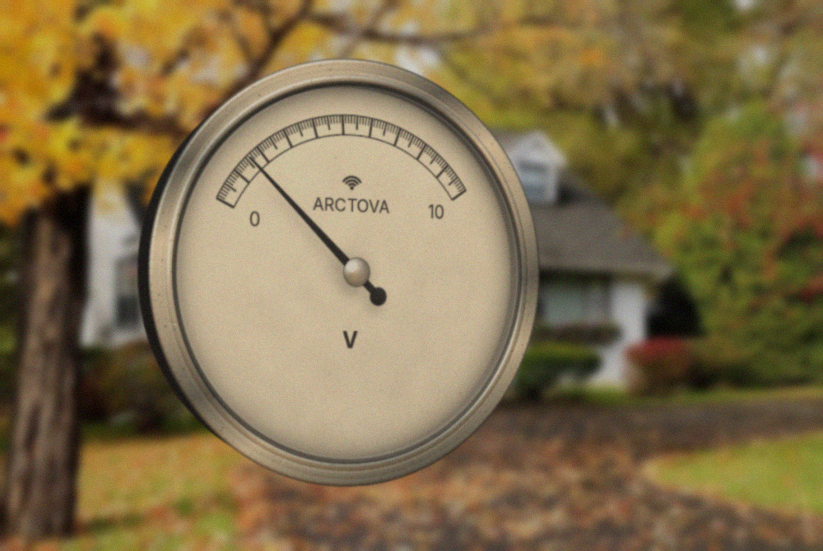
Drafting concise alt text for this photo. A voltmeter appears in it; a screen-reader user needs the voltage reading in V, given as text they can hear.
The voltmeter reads 1.5 V
